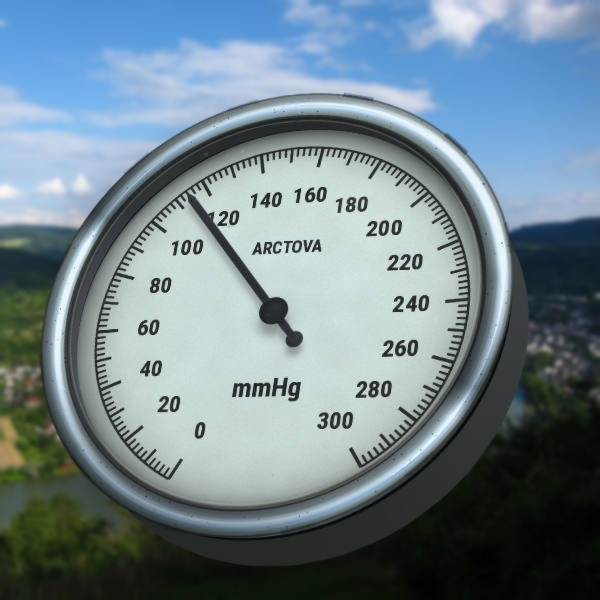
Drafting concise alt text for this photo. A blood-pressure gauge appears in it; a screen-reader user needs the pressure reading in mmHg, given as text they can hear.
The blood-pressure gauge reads 114 mmHg
